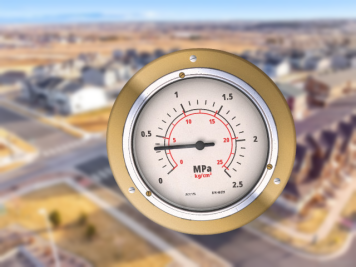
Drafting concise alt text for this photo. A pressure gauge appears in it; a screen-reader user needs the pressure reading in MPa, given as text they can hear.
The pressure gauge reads 0.35 MPa
